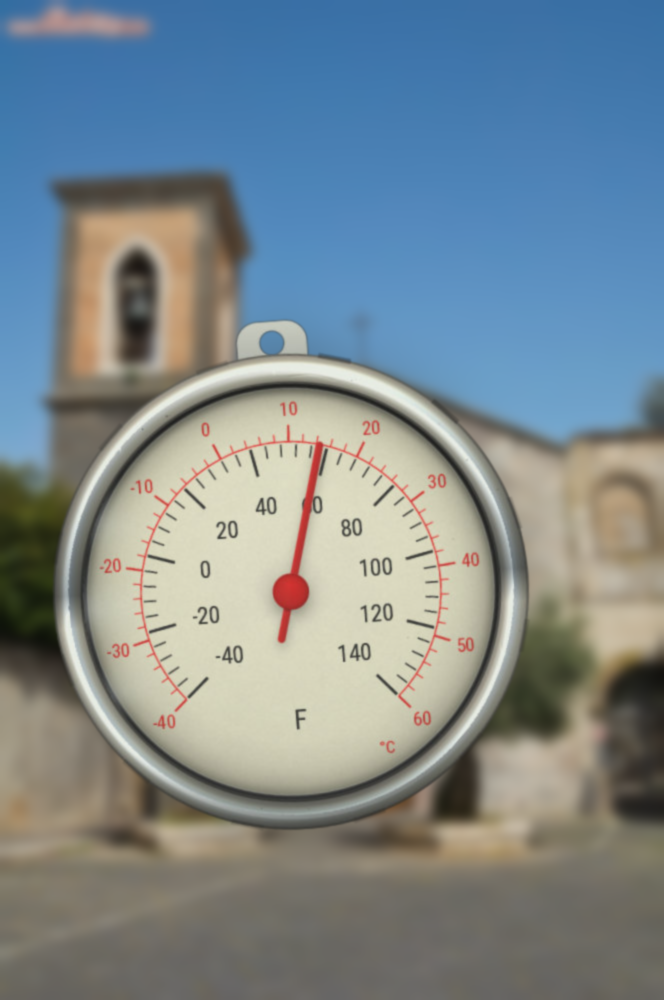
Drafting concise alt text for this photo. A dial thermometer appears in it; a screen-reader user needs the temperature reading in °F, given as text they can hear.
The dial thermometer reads 58 °F
